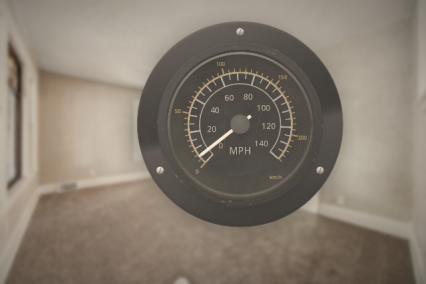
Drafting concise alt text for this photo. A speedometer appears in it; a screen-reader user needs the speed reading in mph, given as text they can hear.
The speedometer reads 5 mph
